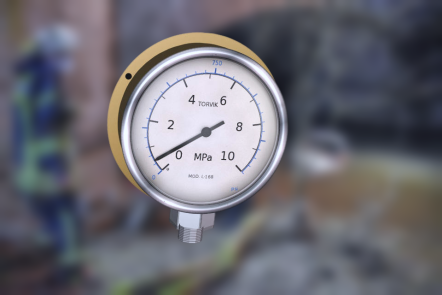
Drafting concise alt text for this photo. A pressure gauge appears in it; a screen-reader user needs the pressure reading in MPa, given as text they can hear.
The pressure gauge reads 0.5 MPa
